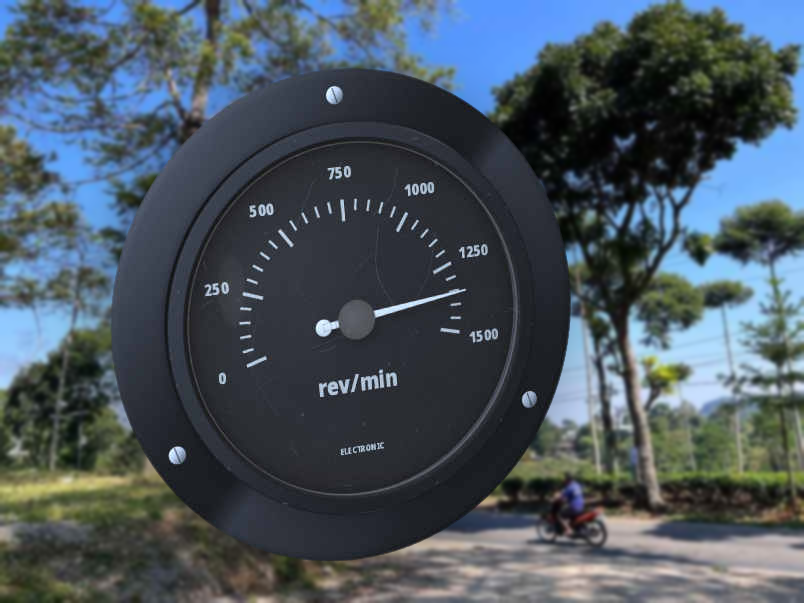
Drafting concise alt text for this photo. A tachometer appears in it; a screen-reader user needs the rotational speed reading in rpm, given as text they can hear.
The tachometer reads 1350 rpm
